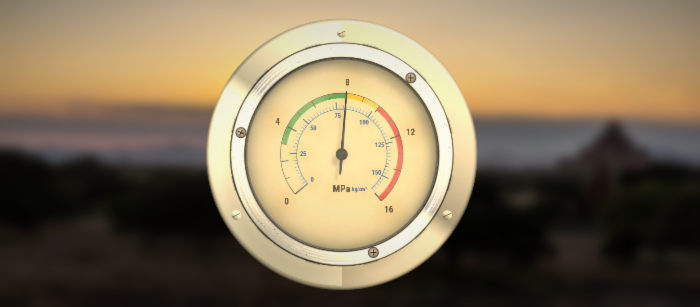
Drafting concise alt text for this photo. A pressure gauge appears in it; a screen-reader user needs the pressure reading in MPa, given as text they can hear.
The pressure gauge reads 8 MPa
